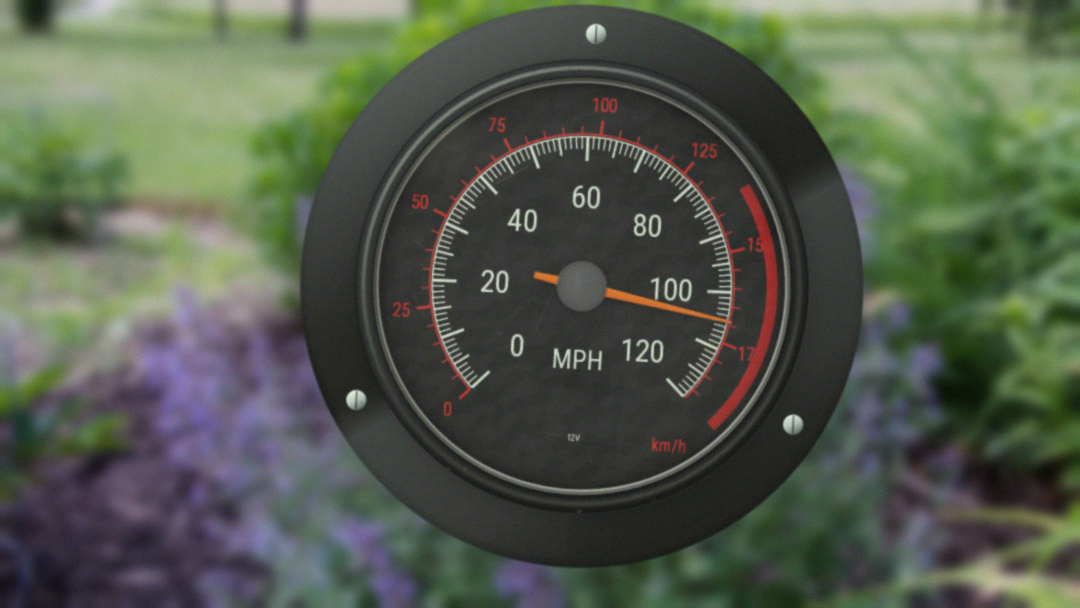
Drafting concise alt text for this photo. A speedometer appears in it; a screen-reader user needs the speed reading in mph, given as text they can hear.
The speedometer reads 105 mph
